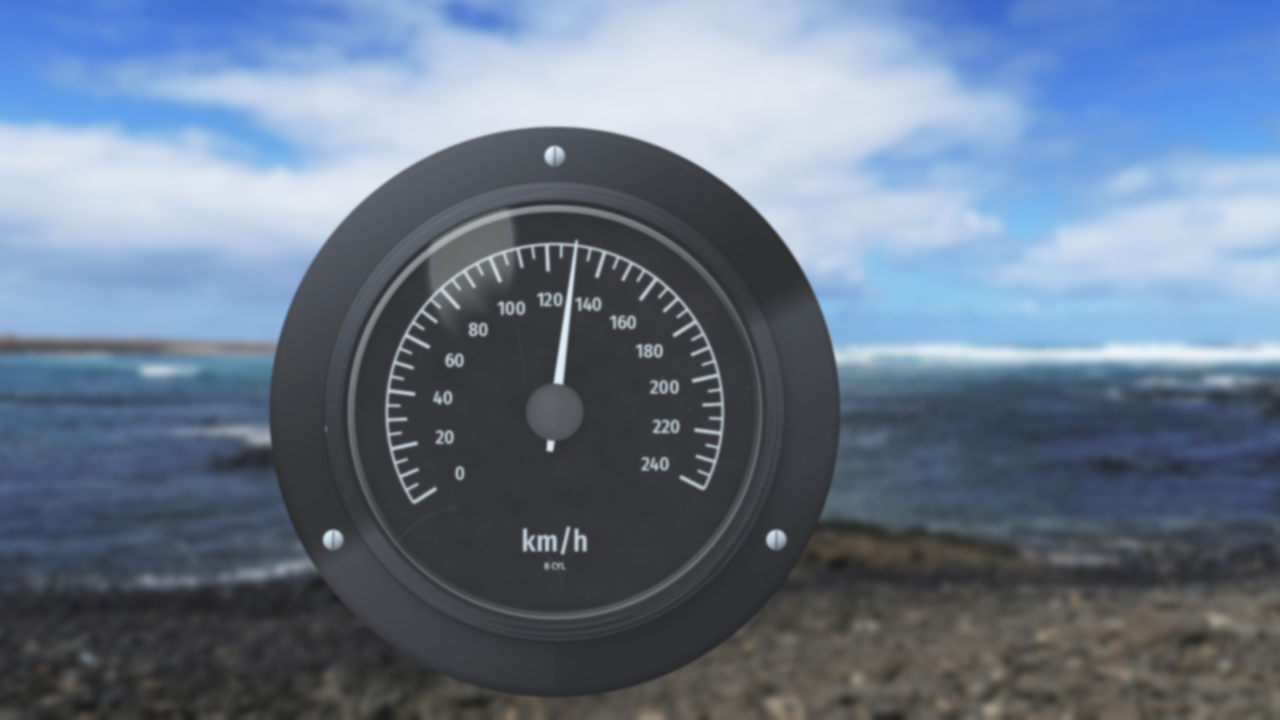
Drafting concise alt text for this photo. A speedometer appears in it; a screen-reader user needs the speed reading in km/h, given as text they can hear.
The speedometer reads 130 km/h
